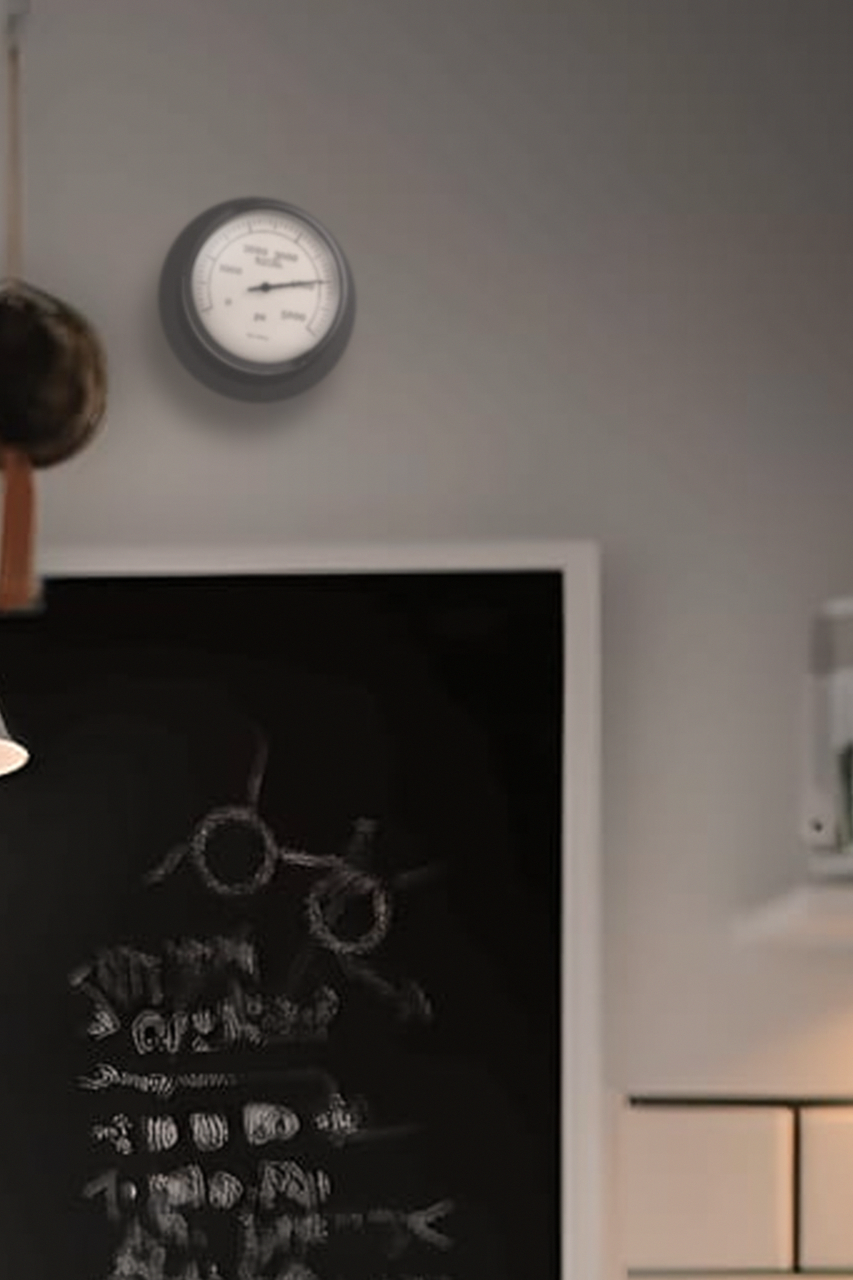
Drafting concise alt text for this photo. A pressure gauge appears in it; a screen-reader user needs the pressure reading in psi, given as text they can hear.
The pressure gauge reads 4000 psi
